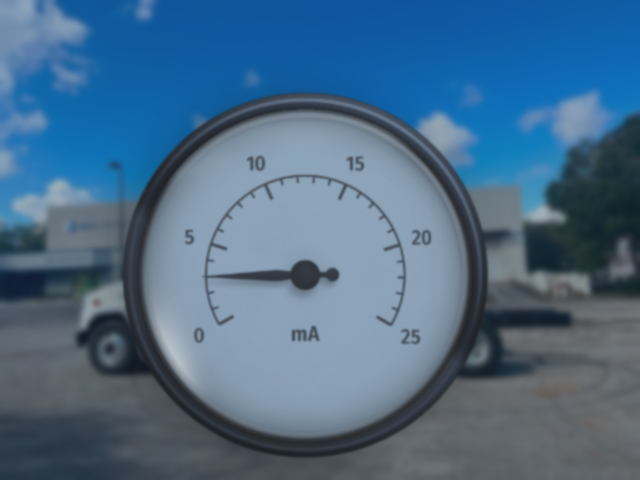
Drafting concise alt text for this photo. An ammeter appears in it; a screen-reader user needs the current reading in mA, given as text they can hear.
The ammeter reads 3 mA
